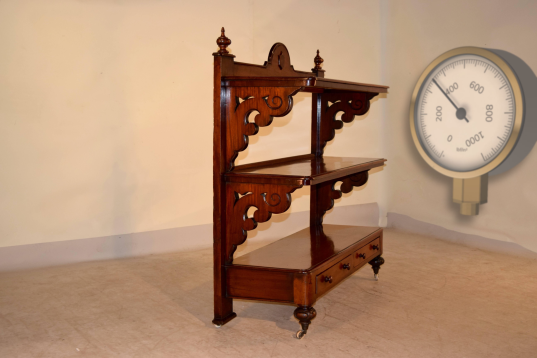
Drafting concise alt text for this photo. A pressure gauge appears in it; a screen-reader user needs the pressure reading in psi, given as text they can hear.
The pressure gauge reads 350 psi
